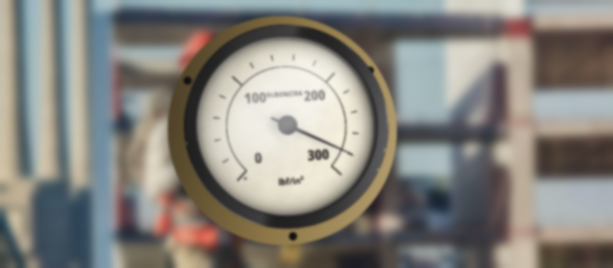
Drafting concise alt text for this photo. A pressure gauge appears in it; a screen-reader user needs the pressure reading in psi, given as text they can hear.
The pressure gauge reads 280 psi
